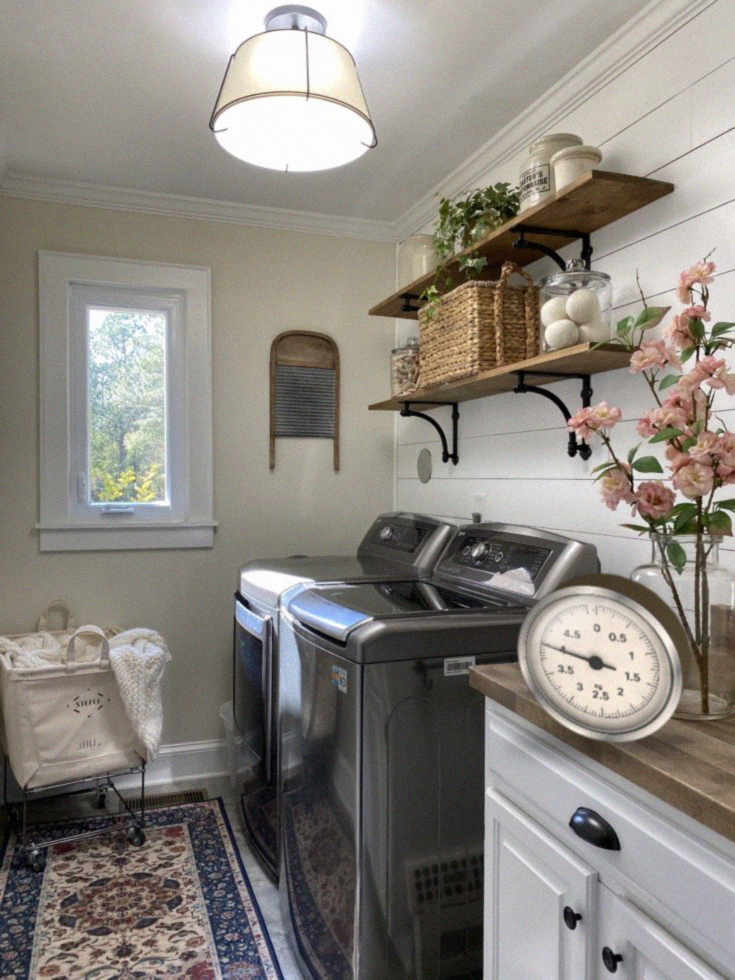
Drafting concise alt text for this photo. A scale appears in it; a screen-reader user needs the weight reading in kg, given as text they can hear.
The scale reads 4 kg
